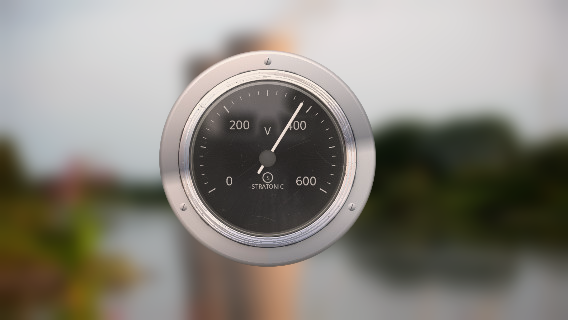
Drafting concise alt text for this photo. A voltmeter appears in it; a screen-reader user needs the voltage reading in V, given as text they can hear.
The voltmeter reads 380 V
